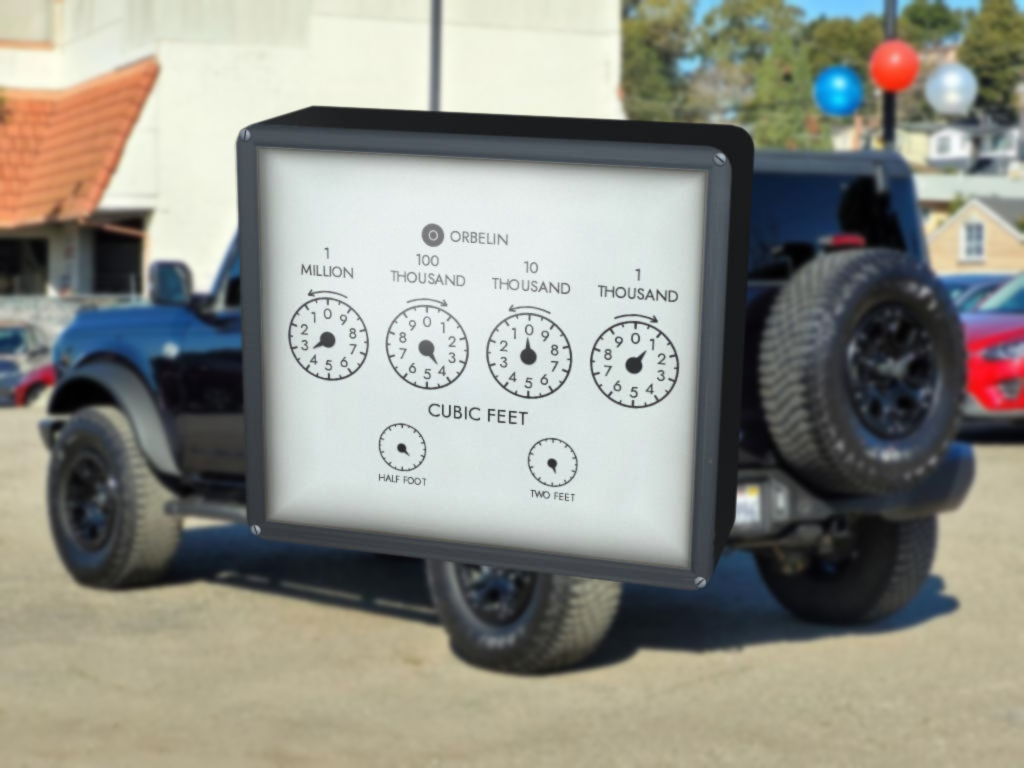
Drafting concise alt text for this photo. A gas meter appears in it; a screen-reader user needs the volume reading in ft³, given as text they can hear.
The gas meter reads 340100 ft³
